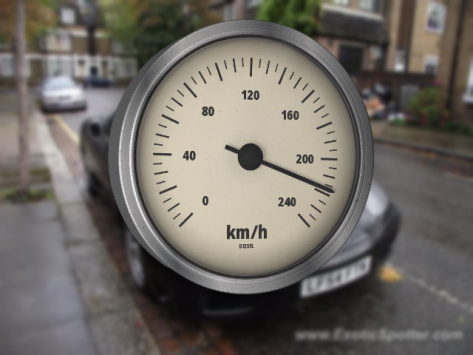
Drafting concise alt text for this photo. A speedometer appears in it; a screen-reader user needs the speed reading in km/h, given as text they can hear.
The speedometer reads 217.5 km/h
